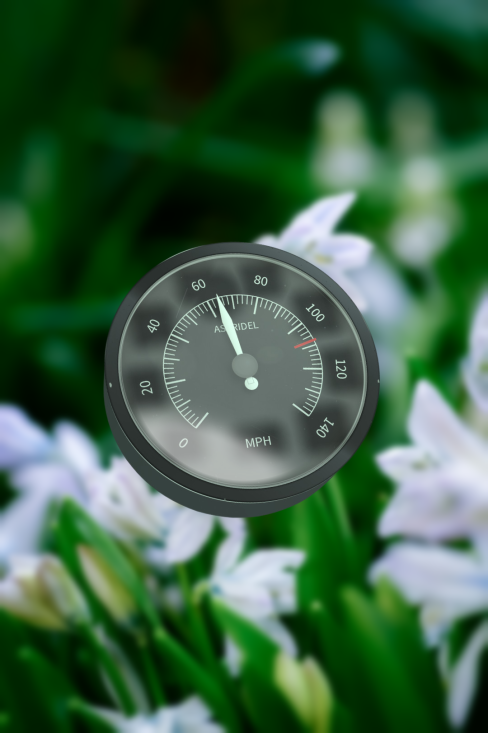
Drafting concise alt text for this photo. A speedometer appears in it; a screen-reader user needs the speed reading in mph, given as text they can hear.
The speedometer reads 64 mph
